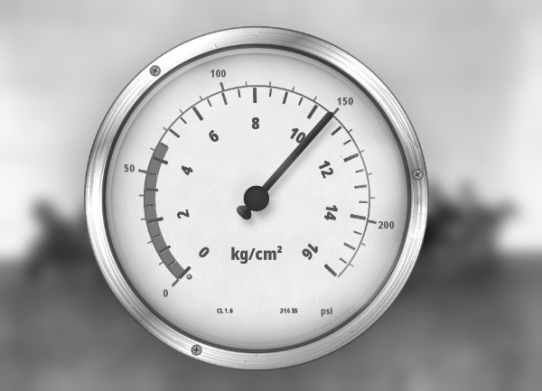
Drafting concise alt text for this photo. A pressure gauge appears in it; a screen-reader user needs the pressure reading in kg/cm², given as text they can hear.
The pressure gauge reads 10.5 kg/cm²
